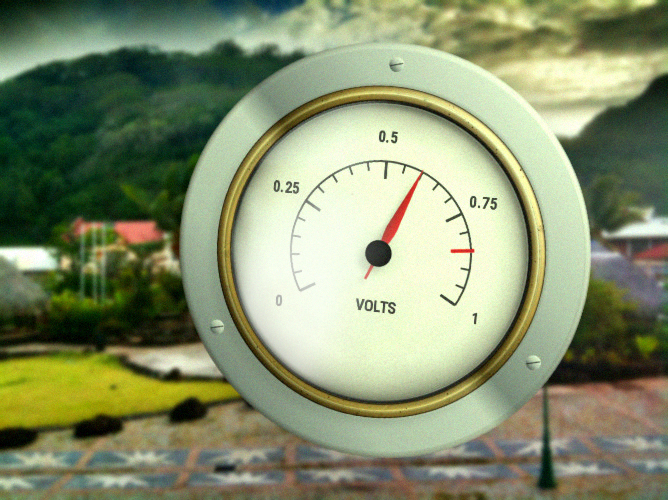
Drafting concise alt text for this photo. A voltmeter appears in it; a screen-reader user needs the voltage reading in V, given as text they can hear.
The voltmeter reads 0.6 V
